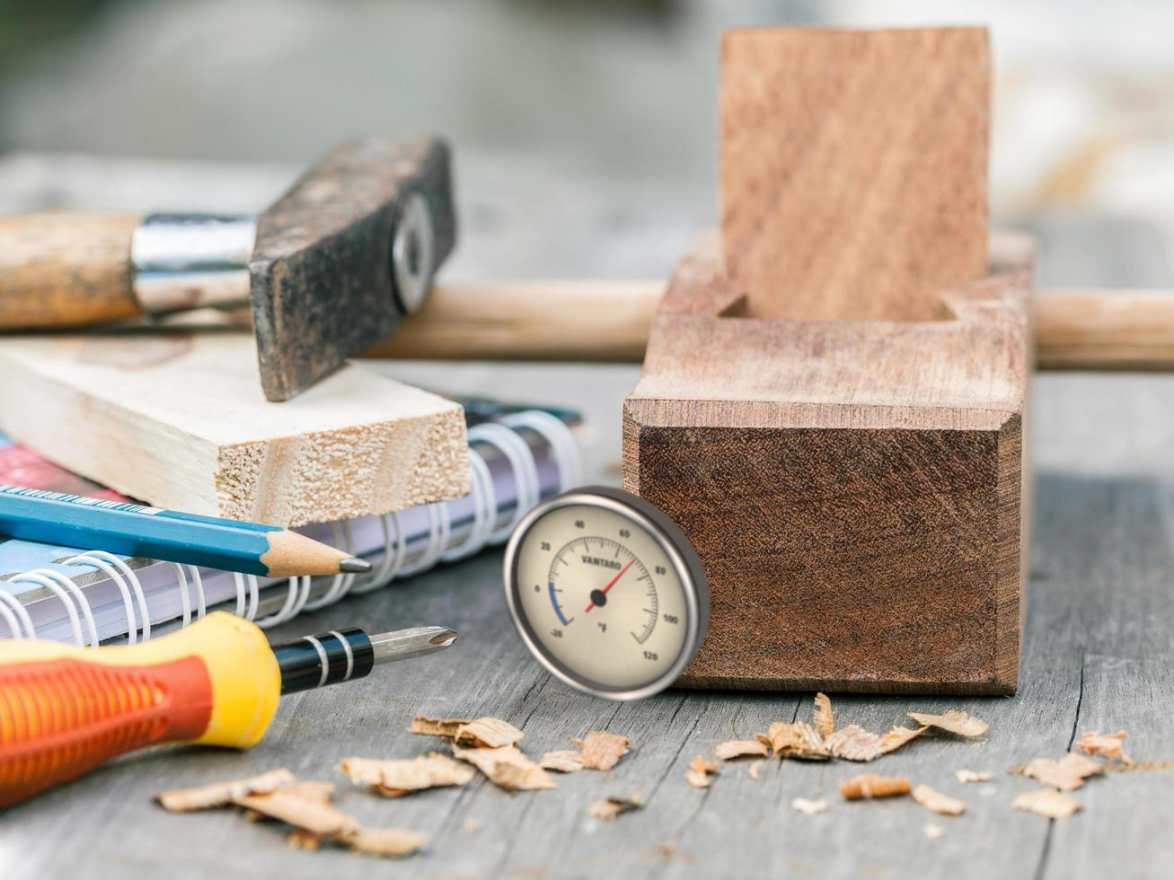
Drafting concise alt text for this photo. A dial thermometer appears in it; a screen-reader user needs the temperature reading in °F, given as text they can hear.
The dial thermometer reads 70 °F
